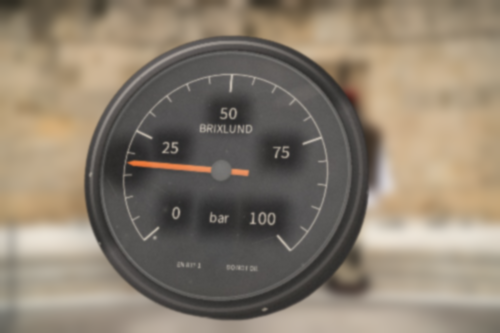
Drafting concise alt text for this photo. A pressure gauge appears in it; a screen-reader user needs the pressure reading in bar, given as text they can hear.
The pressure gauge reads 17.5 bar
